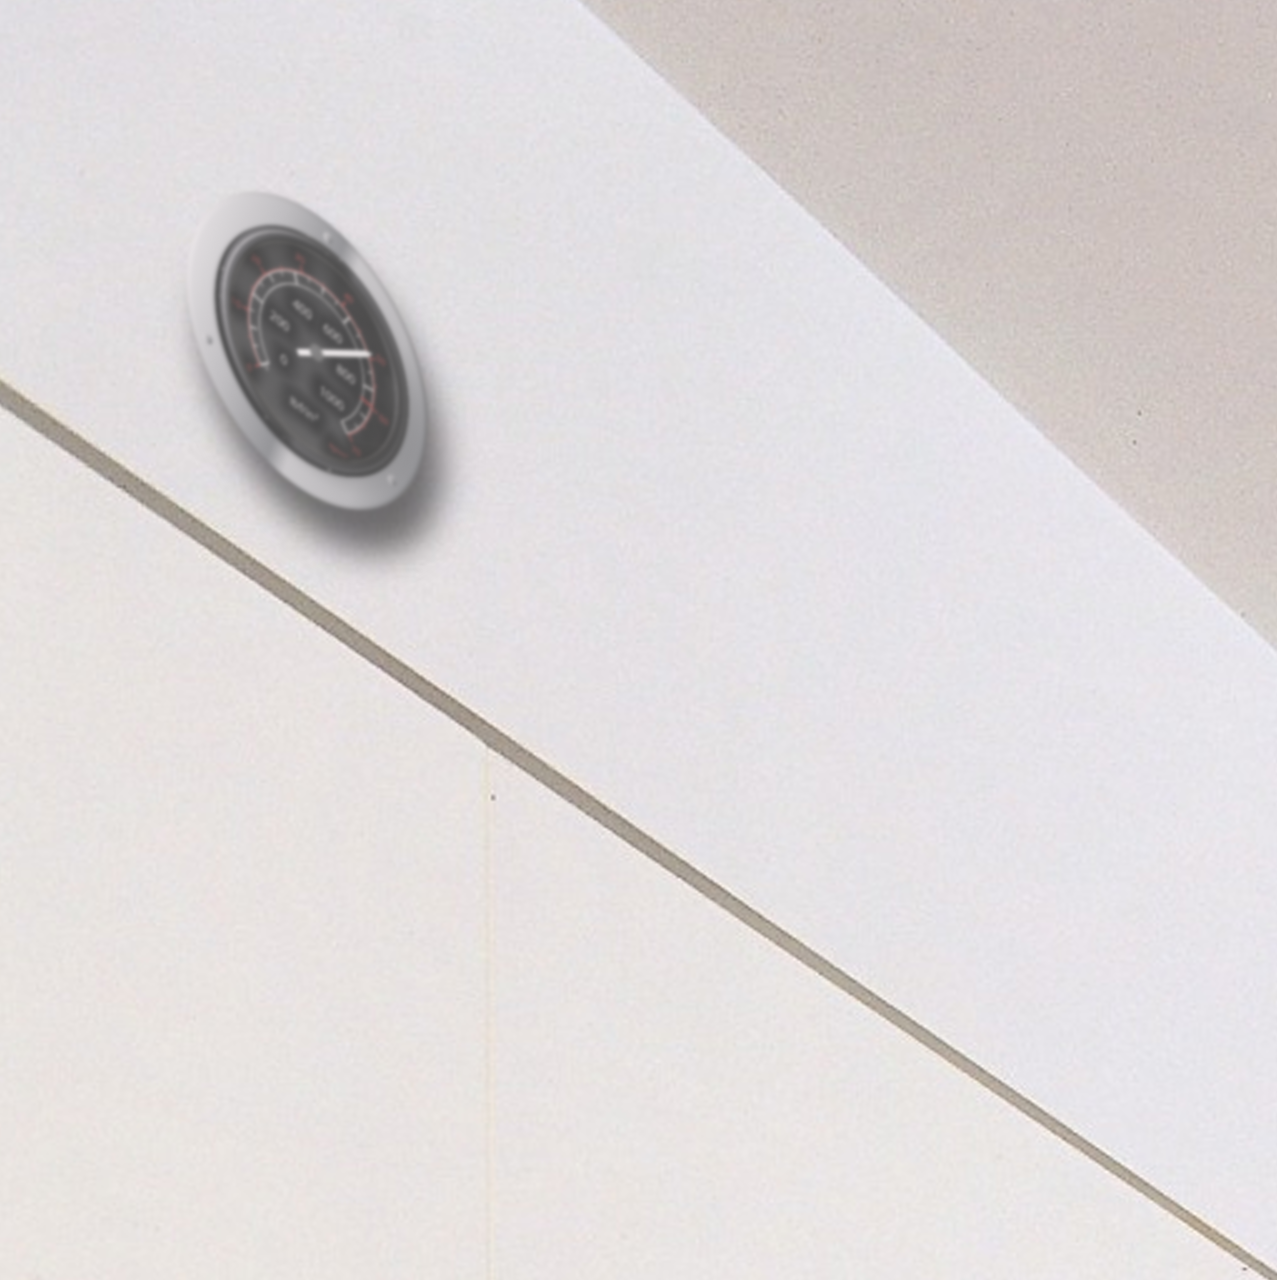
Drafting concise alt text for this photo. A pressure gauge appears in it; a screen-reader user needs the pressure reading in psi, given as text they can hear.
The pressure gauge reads 700 psi
